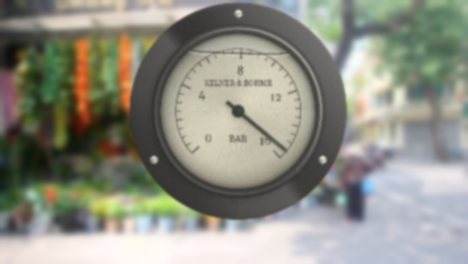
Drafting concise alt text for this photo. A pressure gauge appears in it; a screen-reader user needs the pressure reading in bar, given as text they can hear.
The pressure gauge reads 15.5 bar
